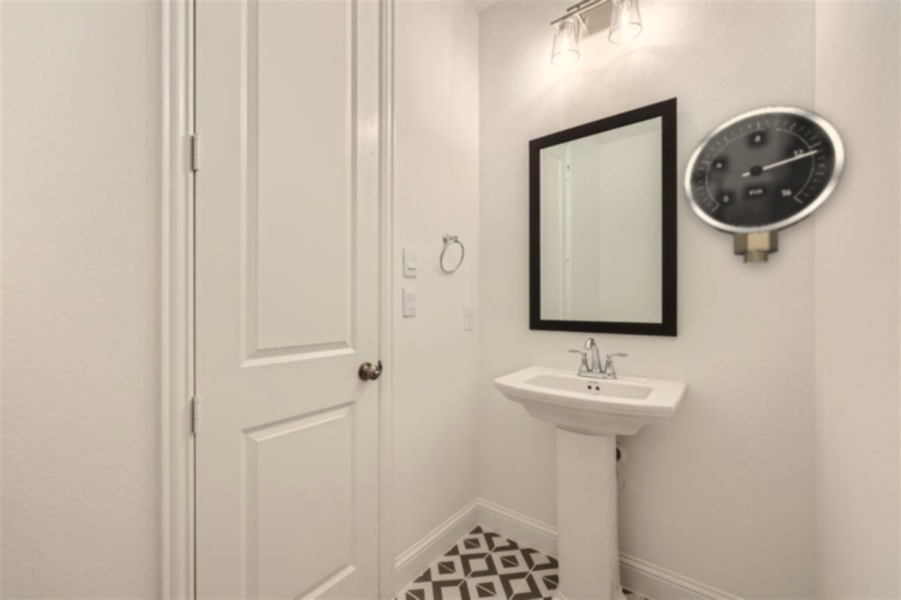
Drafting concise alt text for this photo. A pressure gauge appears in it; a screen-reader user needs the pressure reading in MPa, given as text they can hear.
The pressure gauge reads 12.5 MPa
